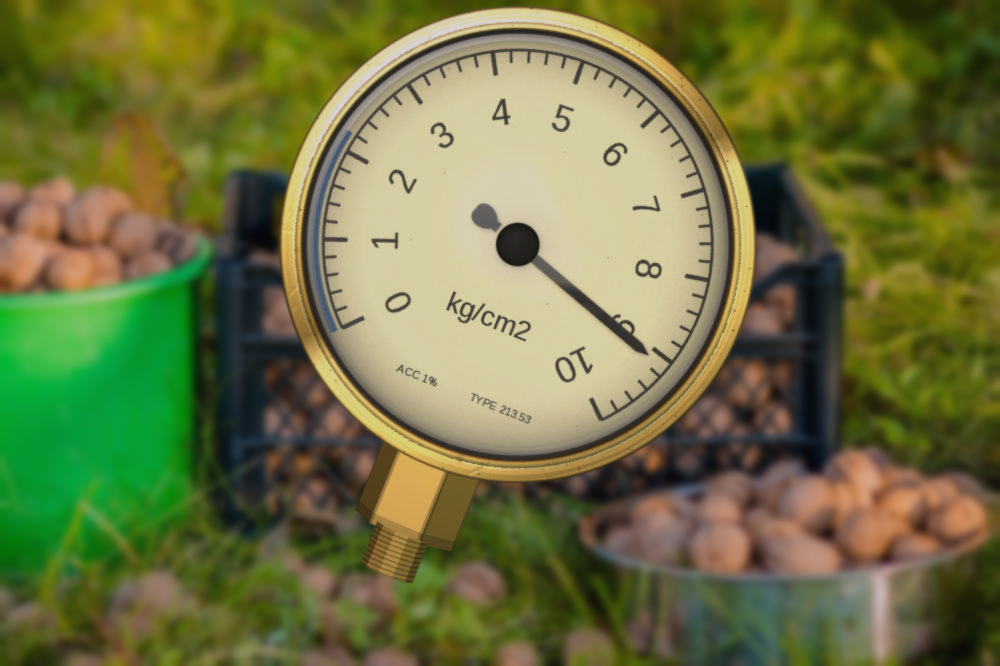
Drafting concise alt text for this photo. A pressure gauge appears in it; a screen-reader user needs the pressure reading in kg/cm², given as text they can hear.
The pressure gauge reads 9.1 kg/cm²
